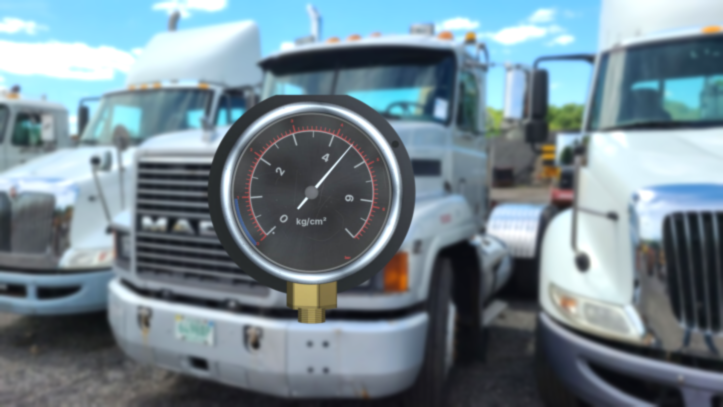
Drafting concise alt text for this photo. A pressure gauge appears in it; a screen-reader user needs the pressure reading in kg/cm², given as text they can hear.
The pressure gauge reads 4.5 kg/cm²
